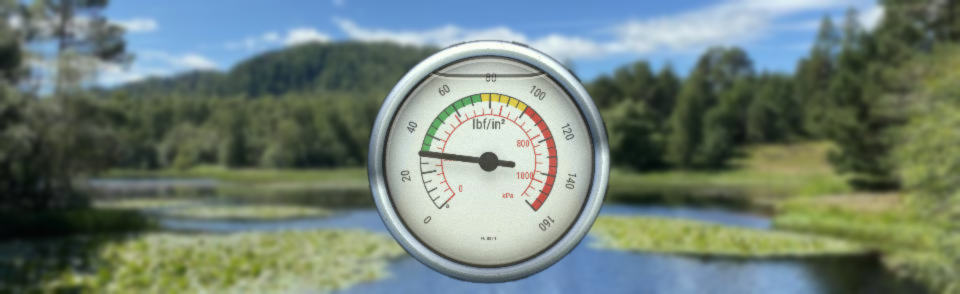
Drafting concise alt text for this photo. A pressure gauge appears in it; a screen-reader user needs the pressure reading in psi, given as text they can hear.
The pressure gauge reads 30 psi
